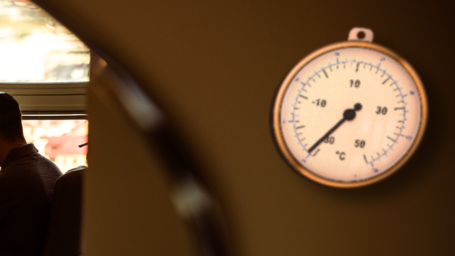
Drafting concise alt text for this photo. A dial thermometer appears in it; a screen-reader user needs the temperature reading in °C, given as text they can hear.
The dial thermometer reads -28 °C
